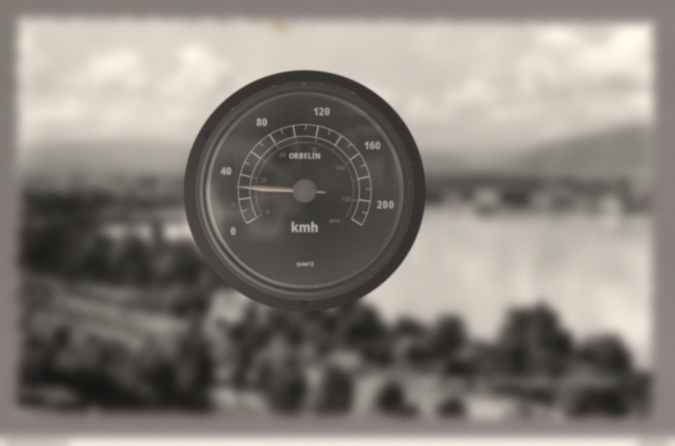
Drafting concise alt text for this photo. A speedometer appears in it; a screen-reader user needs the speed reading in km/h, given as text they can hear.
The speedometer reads 30 km/h
